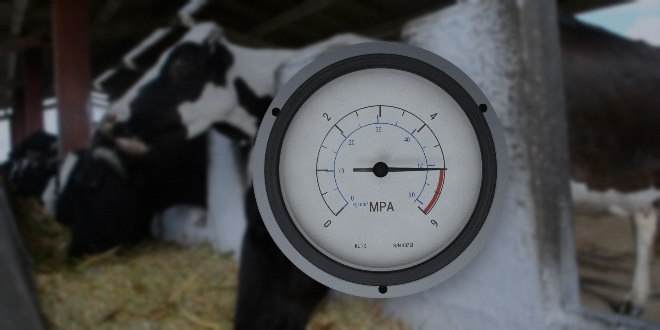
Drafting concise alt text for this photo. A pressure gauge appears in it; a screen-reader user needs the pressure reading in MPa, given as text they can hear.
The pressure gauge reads 5 MPa
